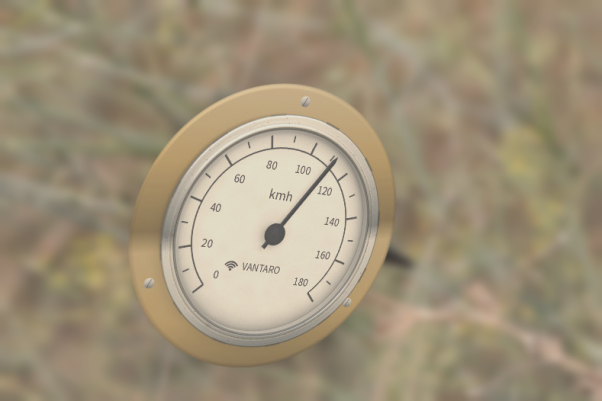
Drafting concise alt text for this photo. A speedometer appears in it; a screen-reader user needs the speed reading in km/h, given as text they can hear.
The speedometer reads 110 km/h
